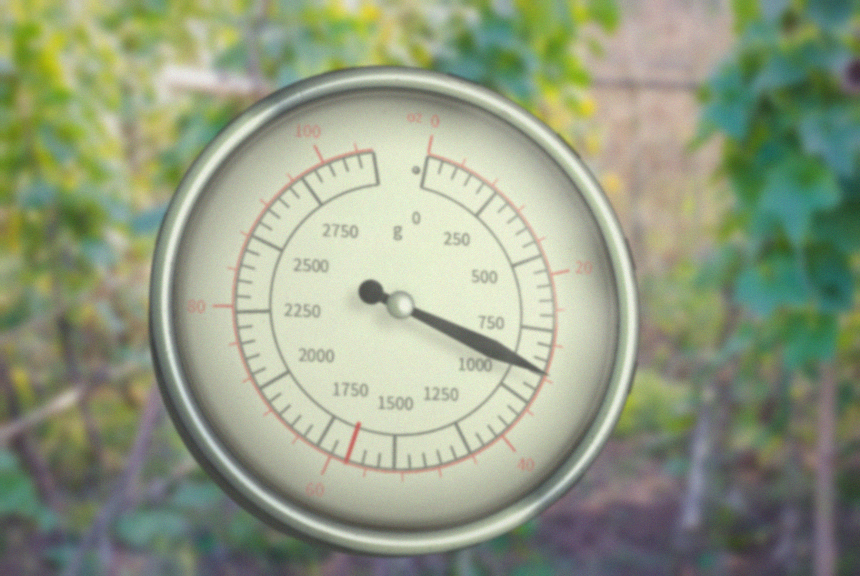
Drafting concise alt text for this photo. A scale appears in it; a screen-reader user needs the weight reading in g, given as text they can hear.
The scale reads 900 g
